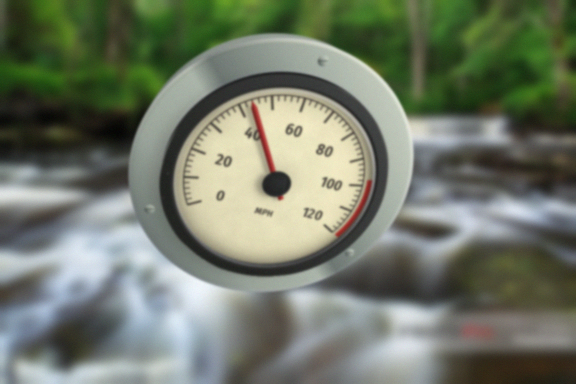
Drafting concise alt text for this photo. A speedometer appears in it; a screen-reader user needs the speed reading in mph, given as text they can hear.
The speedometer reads 44 mph
